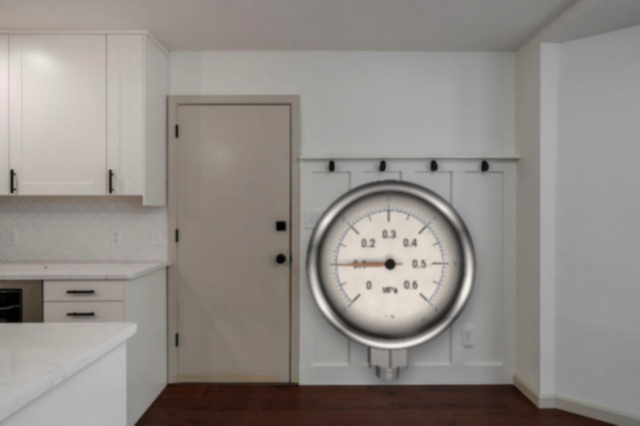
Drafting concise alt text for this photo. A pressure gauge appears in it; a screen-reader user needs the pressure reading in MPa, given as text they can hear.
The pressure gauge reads 0.1 MPa
